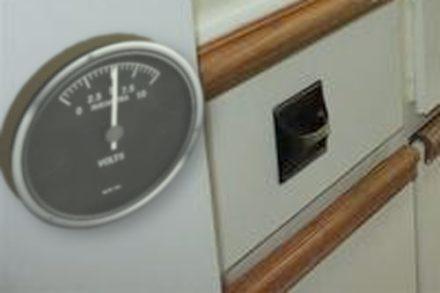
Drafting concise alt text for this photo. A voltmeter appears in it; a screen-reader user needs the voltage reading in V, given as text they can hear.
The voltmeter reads 5 V
